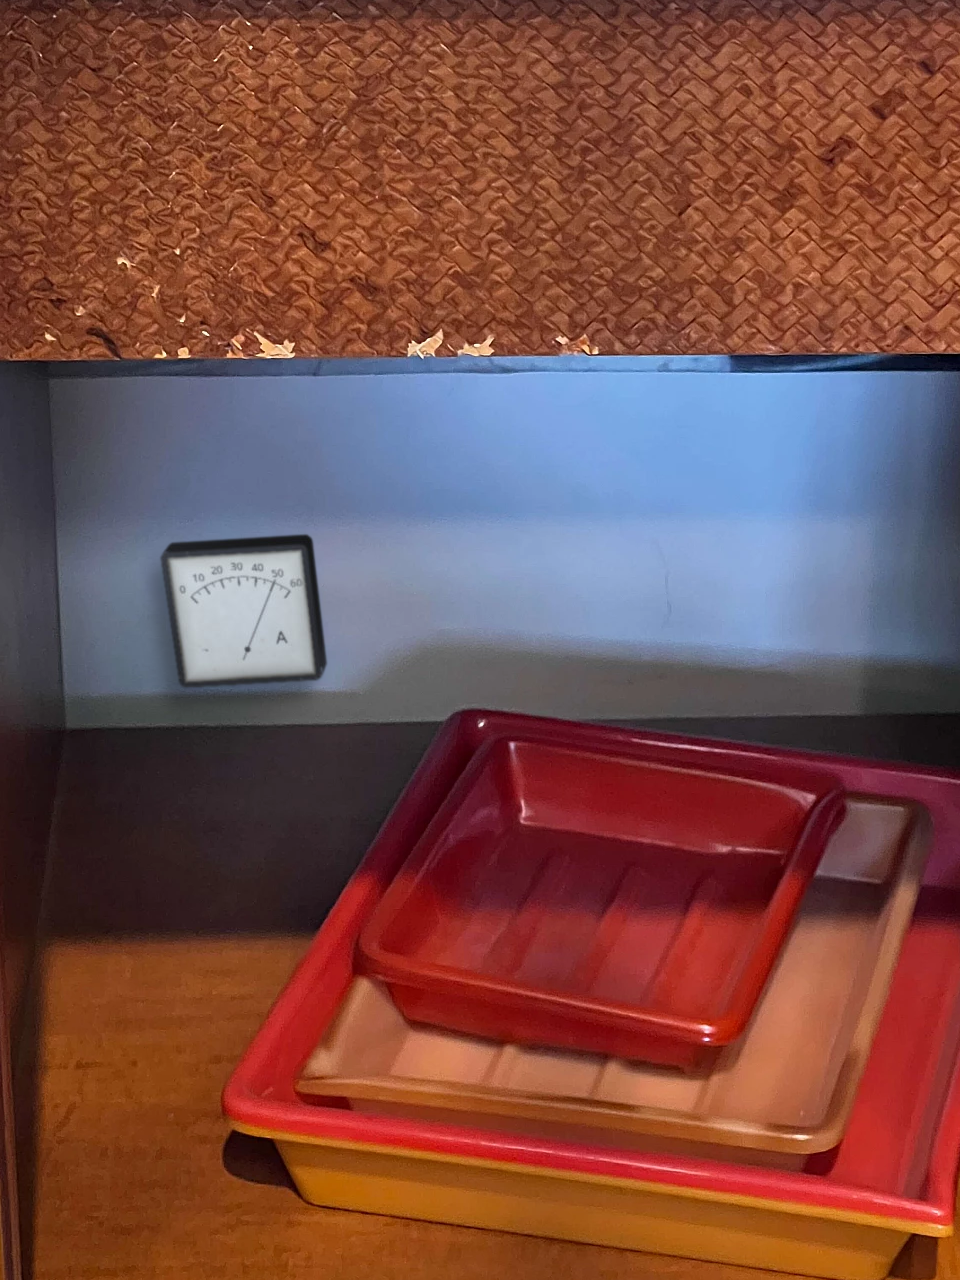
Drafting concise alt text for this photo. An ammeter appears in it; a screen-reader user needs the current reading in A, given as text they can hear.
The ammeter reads 50 A
